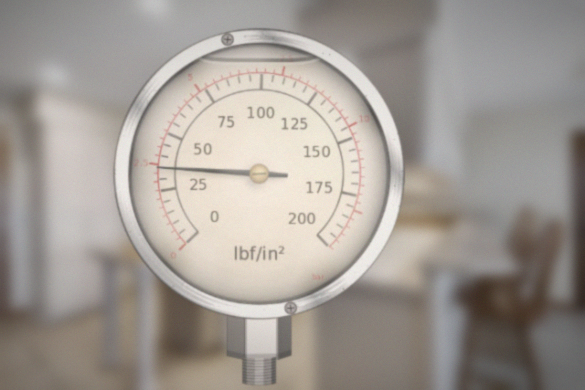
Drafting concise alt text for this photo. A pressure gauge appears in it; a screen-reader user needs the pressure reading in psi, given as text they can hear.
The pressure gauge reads 35 psi
